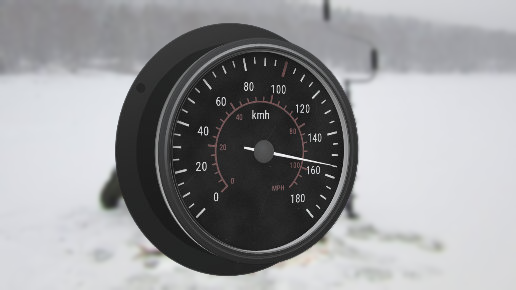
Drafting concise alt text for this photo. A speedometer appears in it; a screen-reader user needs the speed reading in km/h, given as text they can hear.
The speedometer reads 155 km/h
